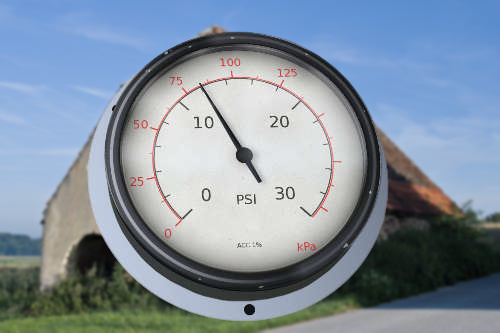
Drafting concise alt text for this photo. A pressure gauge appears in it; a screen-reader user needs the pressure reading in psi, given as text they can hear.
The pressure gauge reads 12 psi
